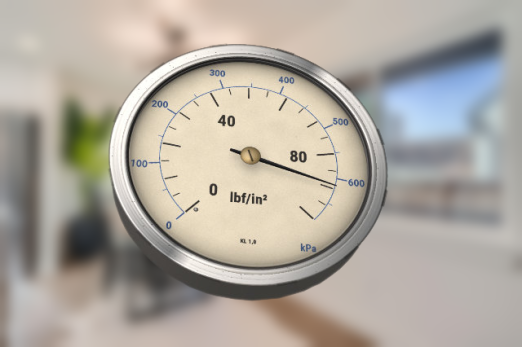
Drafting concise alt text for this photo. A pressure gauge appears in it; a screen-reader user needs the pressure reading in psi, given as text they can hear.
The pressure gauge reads 90 psi
